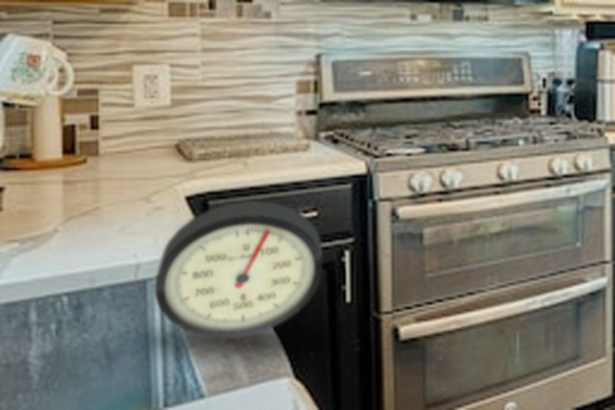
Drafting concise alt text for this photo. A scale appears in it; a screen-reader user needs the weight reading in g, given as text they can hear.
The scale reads 50 g
